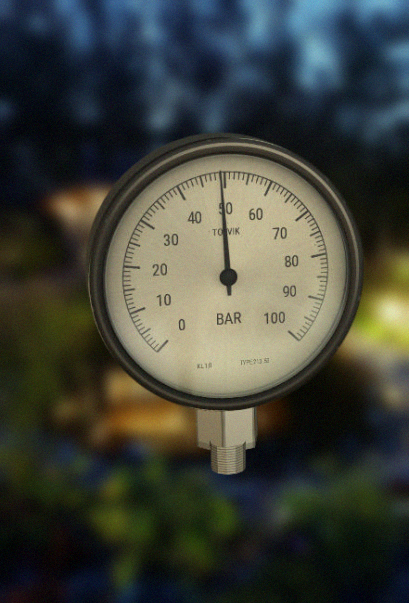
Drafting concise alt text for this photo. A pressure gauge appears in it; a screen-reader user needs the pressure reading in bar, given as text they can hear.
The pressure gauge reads 49 bar
